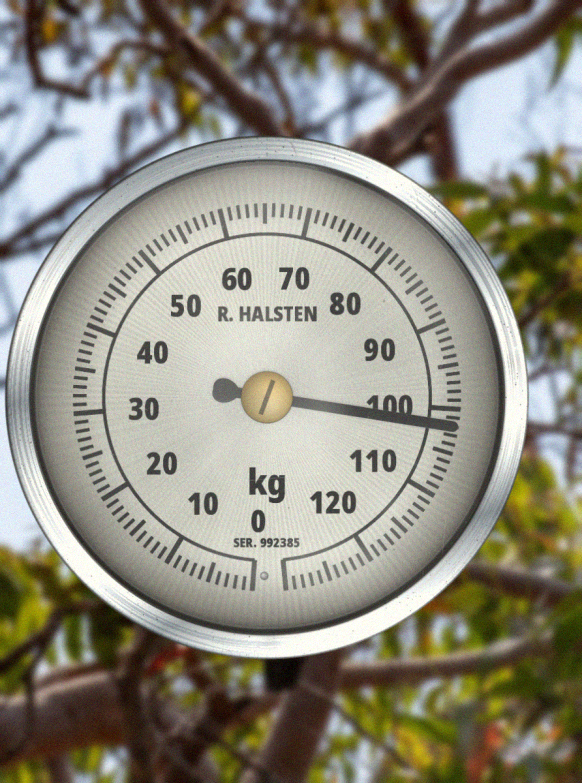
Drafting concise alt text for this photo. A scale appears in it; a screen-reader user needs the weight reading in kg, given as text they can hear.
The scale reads 102 kg
